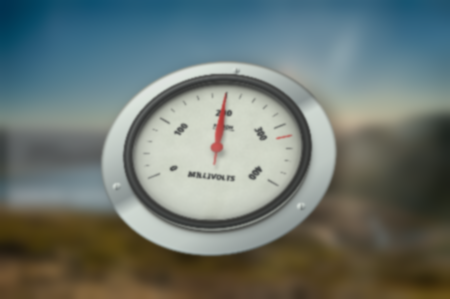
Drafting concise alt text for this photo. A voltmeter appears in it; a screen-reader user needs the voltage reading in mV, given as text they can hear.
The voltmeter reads 200 mV
